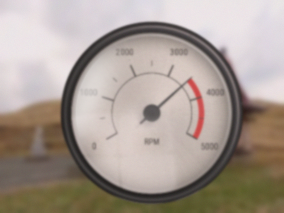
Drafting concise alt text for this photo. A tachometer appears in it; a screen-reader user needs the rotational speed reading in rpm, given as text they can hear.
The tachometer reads 3500 rpm
